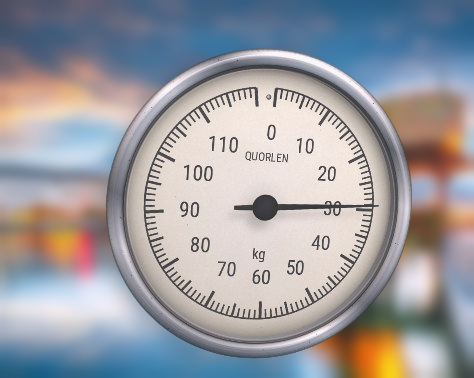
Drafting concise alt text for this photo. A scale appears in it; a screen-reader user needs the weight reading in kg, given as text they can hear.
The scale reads 29 kg
